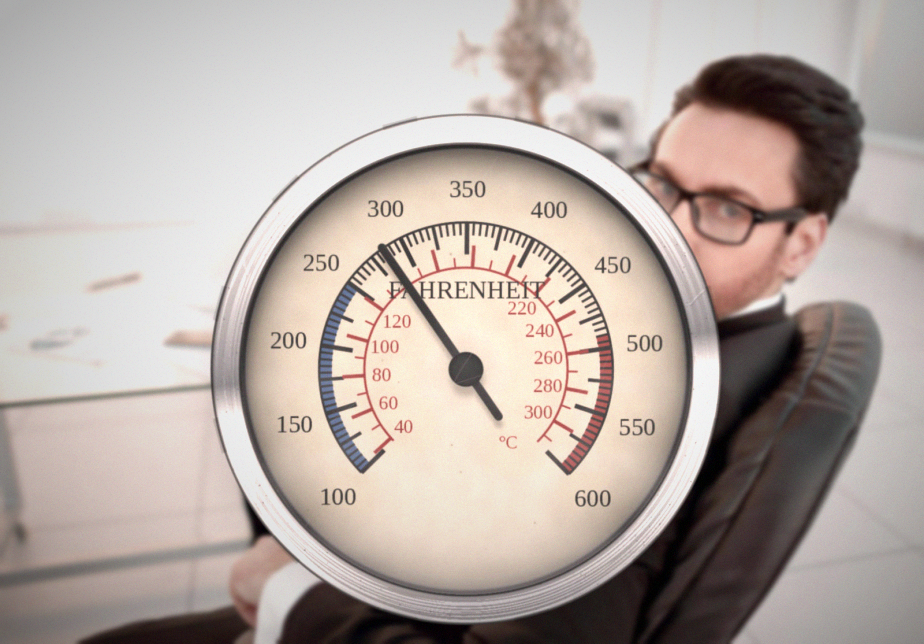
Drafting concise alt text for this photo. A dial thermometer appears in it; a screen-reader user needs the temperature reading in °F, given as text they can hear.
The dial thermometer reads 285 °F
